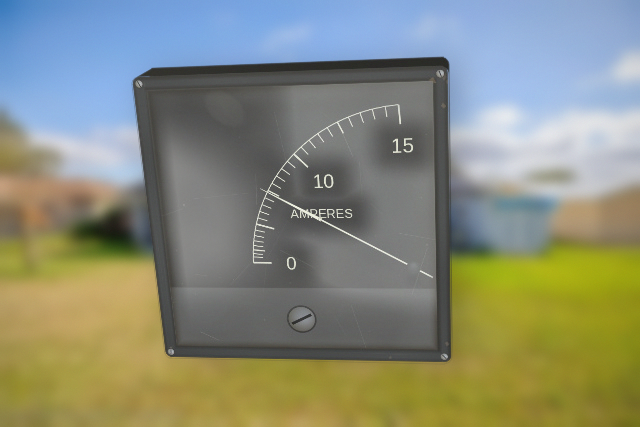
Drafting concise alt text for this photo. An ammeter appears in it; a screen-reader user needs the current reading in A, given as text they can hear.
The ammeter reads 7.5 A
